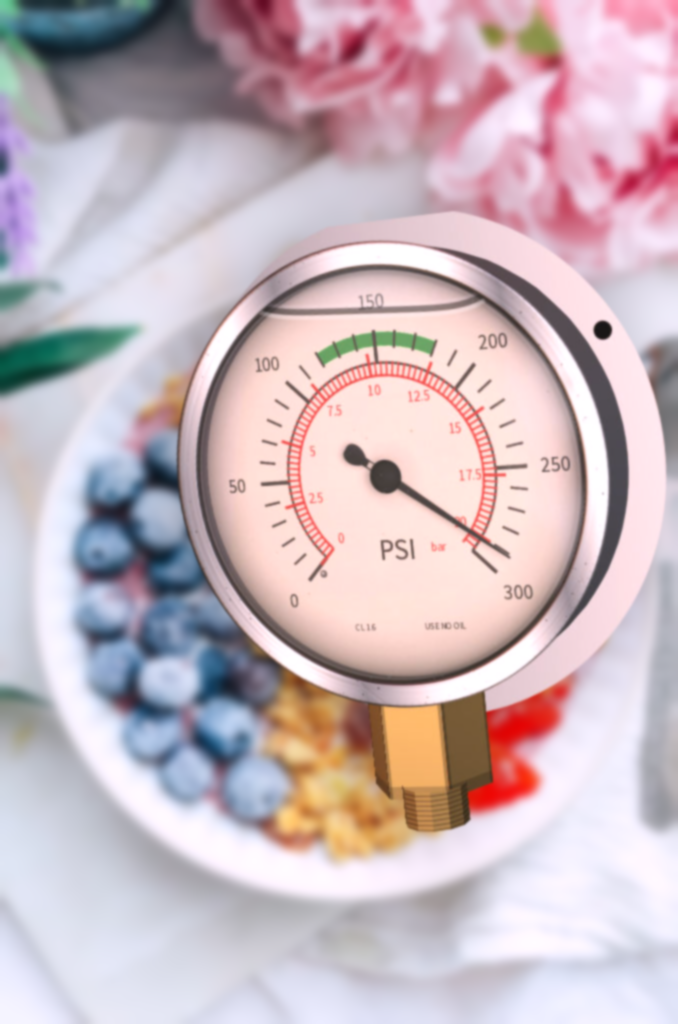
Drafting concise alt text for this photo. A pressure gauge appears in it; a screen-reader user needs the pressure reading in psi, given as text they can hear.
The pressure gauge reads 290 psi
